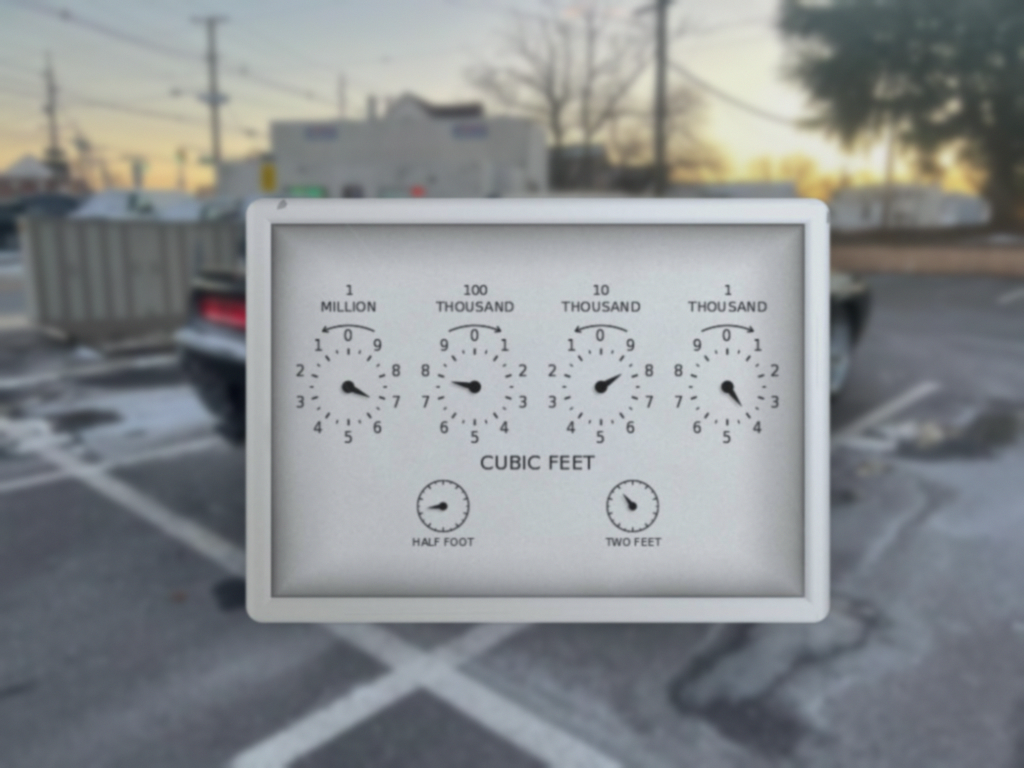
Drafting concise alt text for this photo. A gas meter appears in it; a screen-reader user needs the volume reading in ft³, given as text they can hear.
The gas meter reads 678400 ft³
